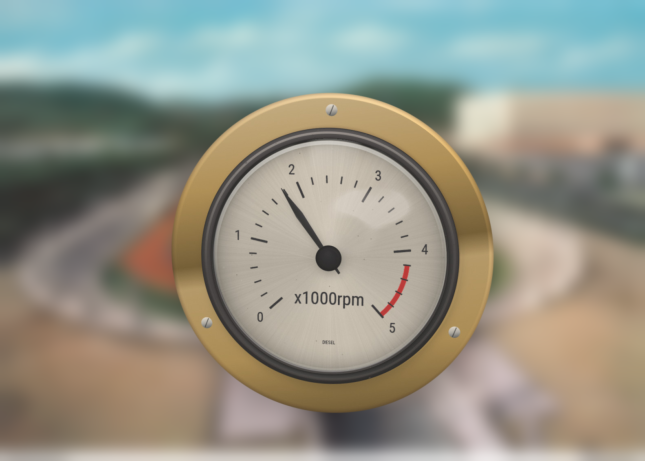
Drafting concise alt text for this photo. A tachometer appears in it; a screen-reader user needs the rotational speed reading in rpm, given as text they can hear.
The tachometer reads 1800 rpm
